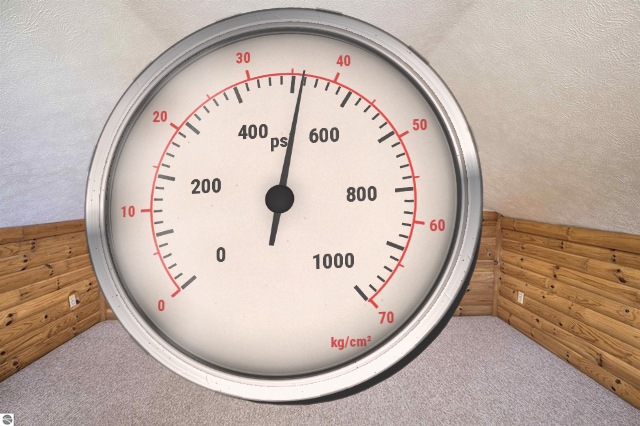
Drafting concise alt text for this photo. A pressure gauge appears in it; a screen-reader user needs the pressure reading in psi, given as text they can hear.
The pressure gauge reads 520 psi
